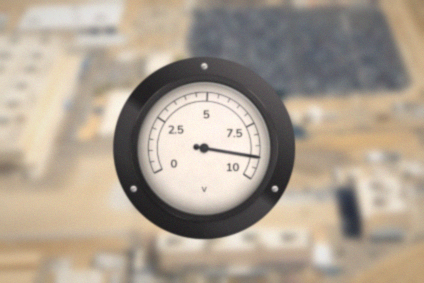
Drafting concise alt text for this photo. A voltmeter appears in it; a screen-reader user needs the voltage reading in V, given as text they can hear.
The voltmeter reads 9 V
